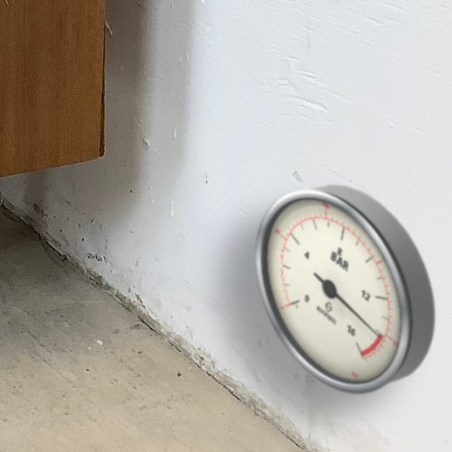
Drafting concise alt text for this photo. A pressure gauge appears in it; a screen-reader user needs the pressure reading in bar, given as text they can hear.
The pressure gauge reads 14 bar
